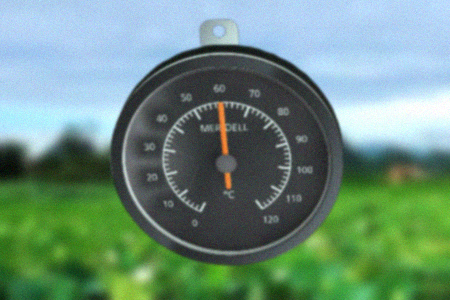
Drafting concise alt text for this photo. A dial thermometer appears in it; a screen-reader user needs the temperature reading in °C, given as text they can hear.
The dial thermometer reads 60 °C
